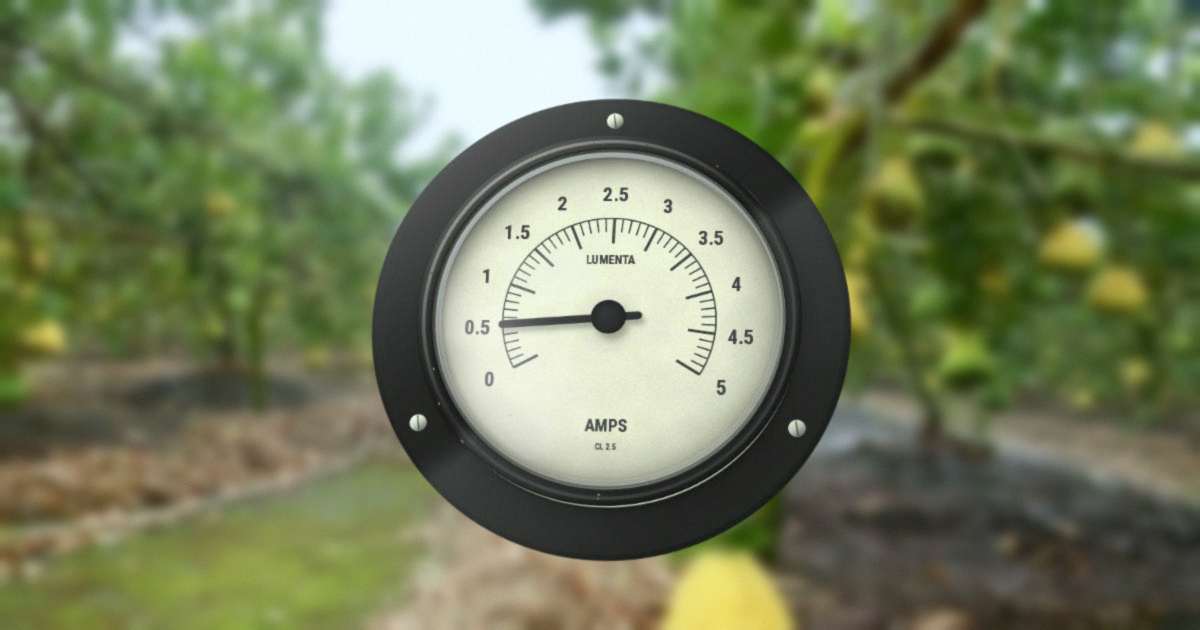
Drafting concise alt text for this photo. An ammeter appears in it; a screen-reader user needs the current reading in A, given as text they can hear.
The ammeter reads 0.5 A
